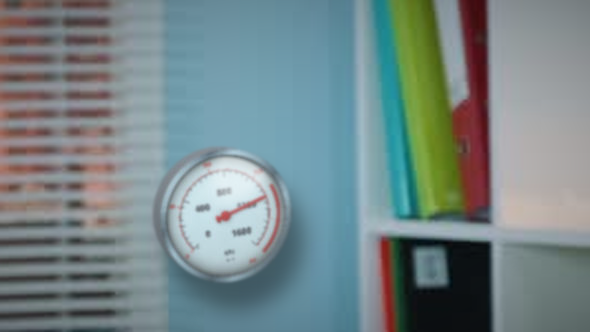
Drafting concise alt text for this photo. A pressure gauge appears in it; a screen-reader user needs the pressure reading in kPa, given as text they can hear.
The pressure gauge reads 1200 kPa
